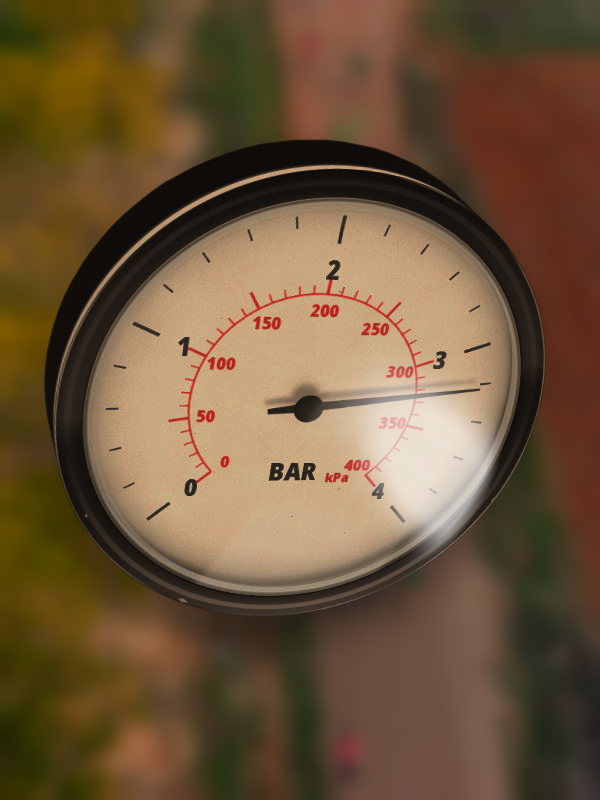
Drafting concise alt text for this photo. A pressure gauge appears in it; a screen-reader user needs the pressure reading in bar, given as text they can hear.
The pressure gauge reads 3.2 bar
